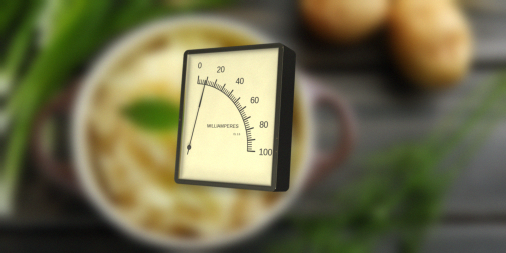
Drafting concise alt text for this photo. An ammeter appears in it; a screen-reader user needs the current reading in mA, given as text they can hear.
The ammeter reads 10 mA
